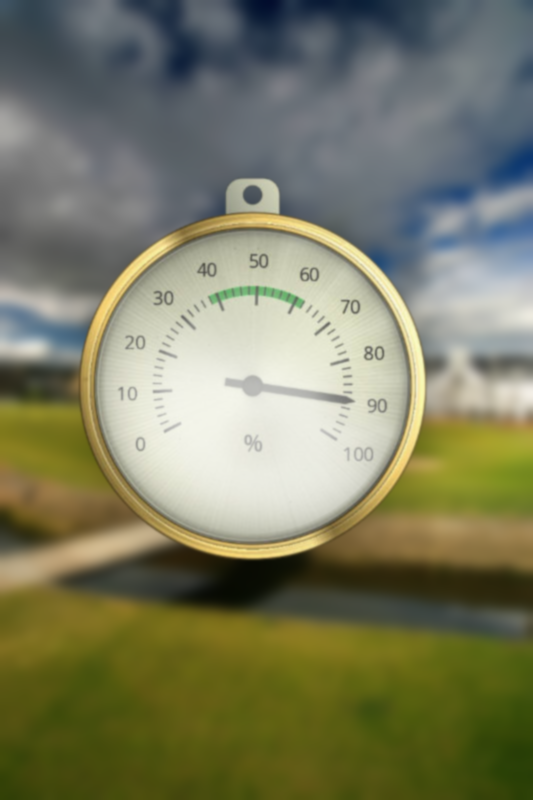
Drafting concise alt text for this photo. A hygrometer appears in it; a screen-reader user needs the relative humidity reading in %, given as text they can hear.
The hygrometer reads 90 %
